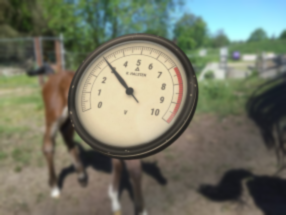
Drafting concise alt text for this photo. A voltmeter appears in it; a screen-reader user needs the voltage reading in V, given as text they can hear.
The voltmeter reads 3 V
